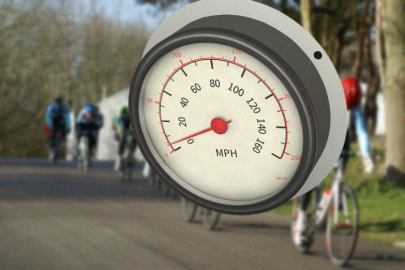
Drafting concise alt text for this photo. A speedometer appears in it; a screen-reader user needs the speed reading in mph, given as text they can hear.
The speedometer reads 5 mph
